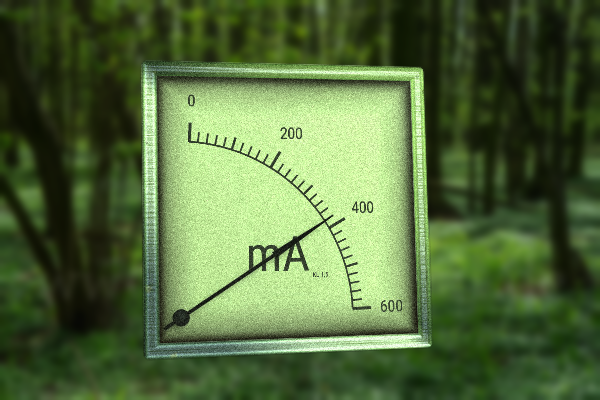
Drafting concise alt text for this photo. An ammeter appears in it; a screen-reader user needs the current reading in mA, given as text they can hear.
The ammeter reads 380 mA
